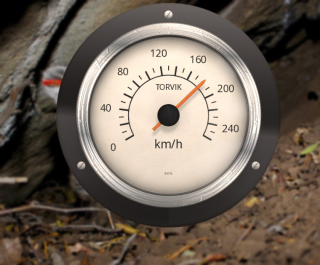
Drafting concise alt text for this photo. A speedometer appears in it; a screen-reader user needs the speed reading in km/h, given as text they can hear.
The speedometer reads 180 km/h
